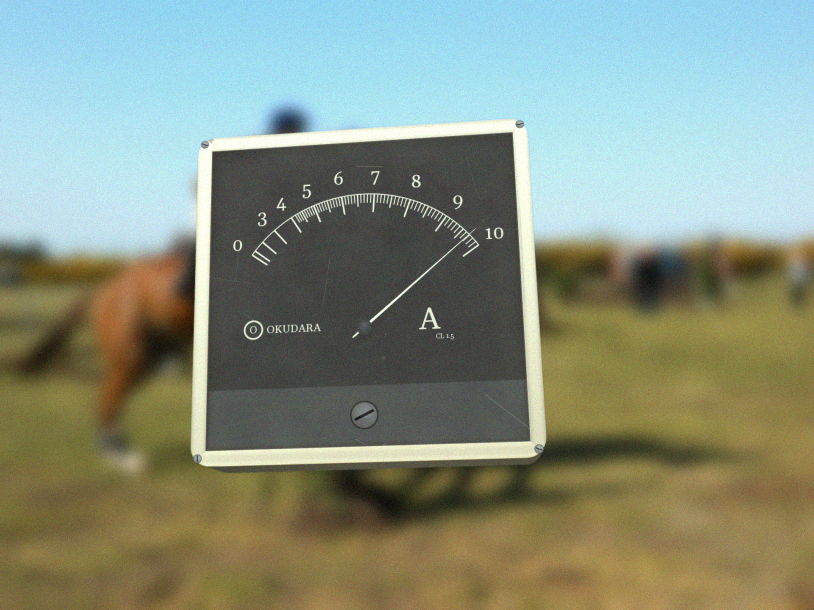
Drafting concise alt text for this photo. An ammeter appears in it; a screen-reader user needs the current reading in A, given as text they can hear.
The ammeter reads 9.7 A
